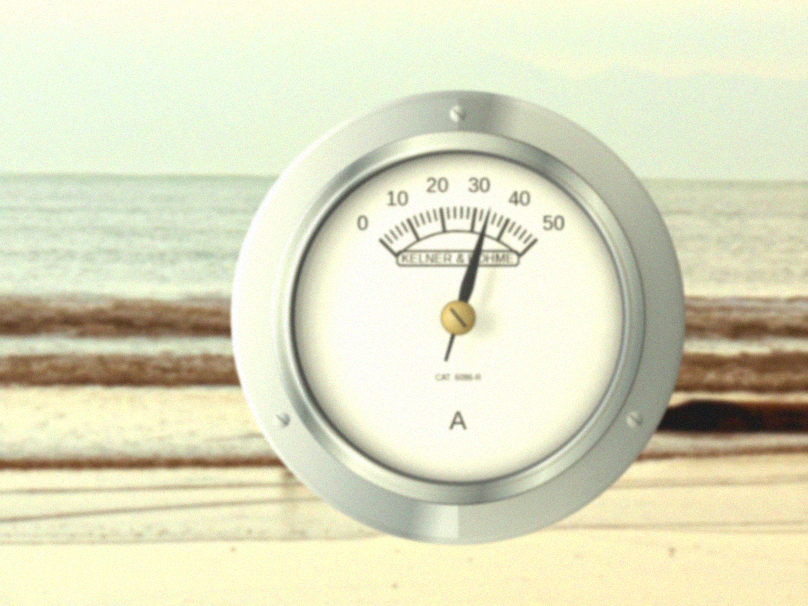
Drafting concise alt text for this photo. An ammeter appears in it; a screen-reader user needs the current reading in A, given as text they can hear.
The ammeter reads 34 A
